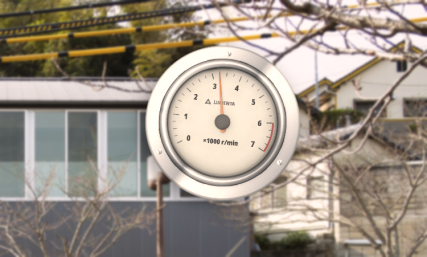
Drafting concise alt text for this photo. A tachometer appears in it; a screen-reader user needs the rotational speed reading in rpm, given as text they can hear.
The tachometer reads 3250 rpm
